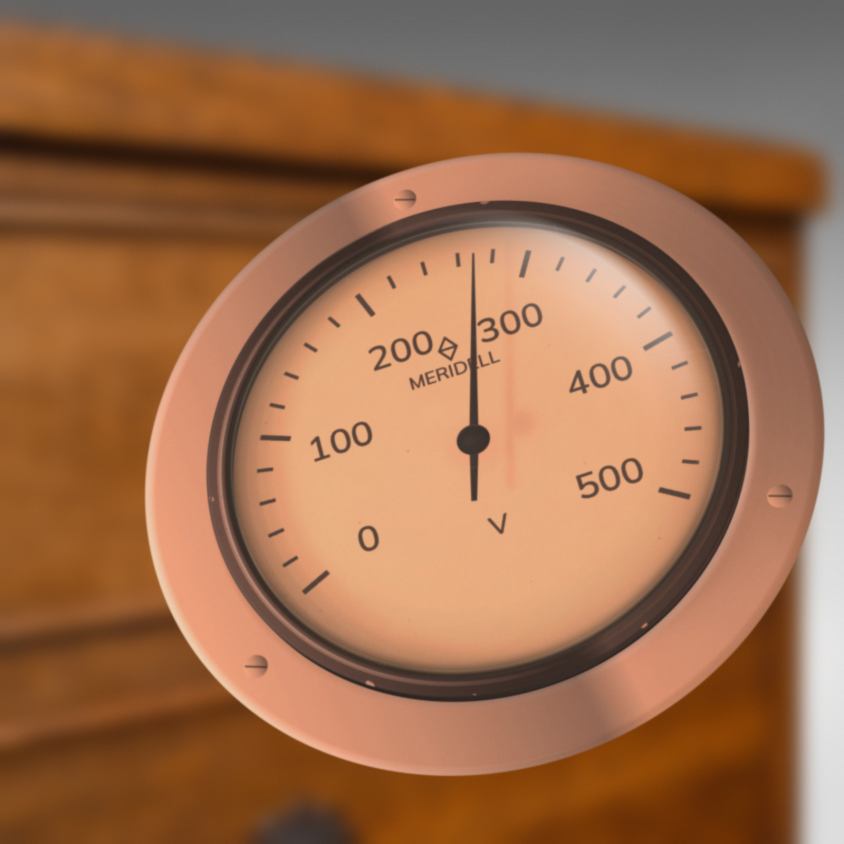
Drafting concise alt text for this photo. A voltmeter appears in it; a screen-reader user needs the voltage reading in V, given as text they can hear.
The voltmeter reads 270 V
